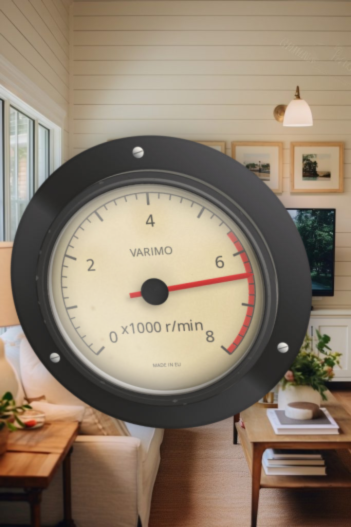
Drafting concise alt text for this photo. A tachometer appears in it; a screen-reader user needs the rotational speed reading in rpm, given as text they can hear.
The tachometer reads 6400 rpm
